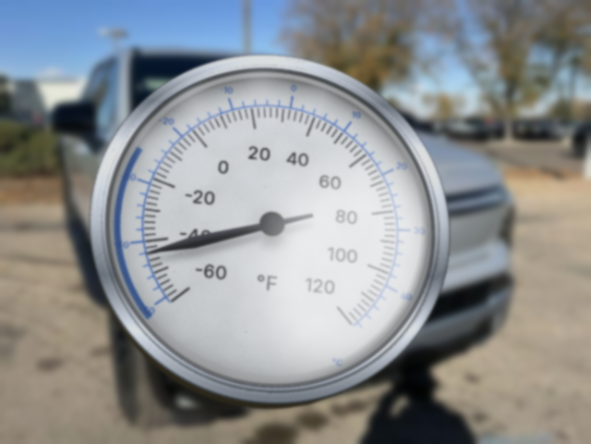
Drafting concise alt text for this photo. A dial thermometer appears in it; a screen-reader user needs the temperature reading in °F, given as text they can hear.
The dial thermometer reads -44 °F
